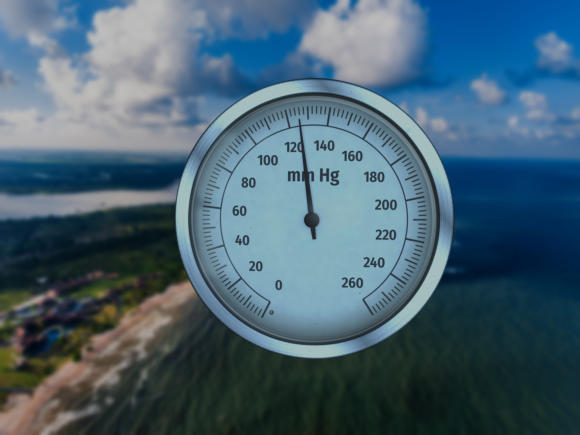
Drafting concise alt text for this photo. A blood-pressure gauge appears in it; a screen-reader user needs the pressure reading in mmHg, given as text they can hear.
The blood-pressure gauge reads 126 mmHg
